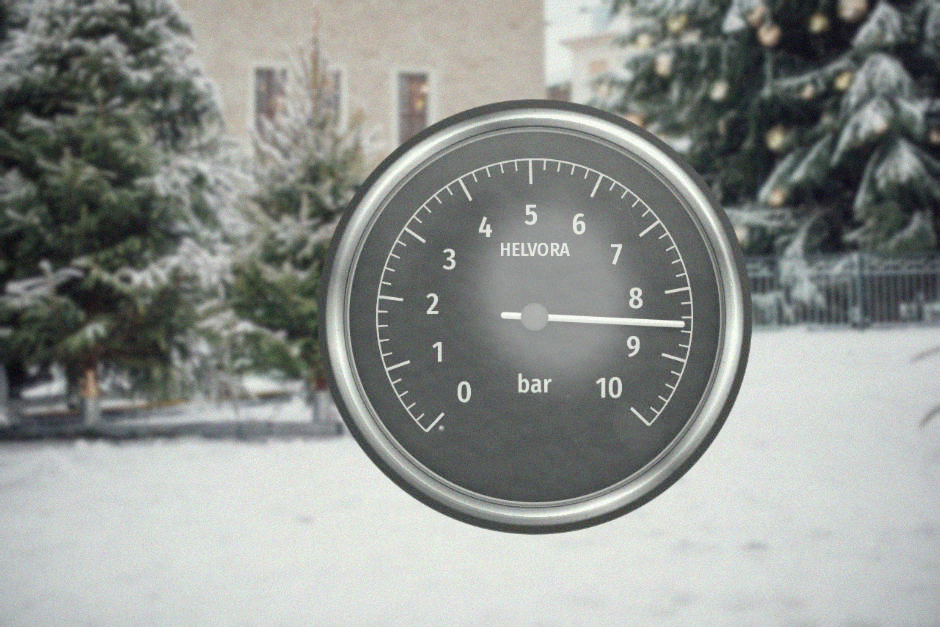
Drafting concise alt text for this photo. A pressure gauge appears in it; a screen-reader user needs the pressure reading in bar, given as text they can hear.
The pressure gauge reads 8.5 bar
